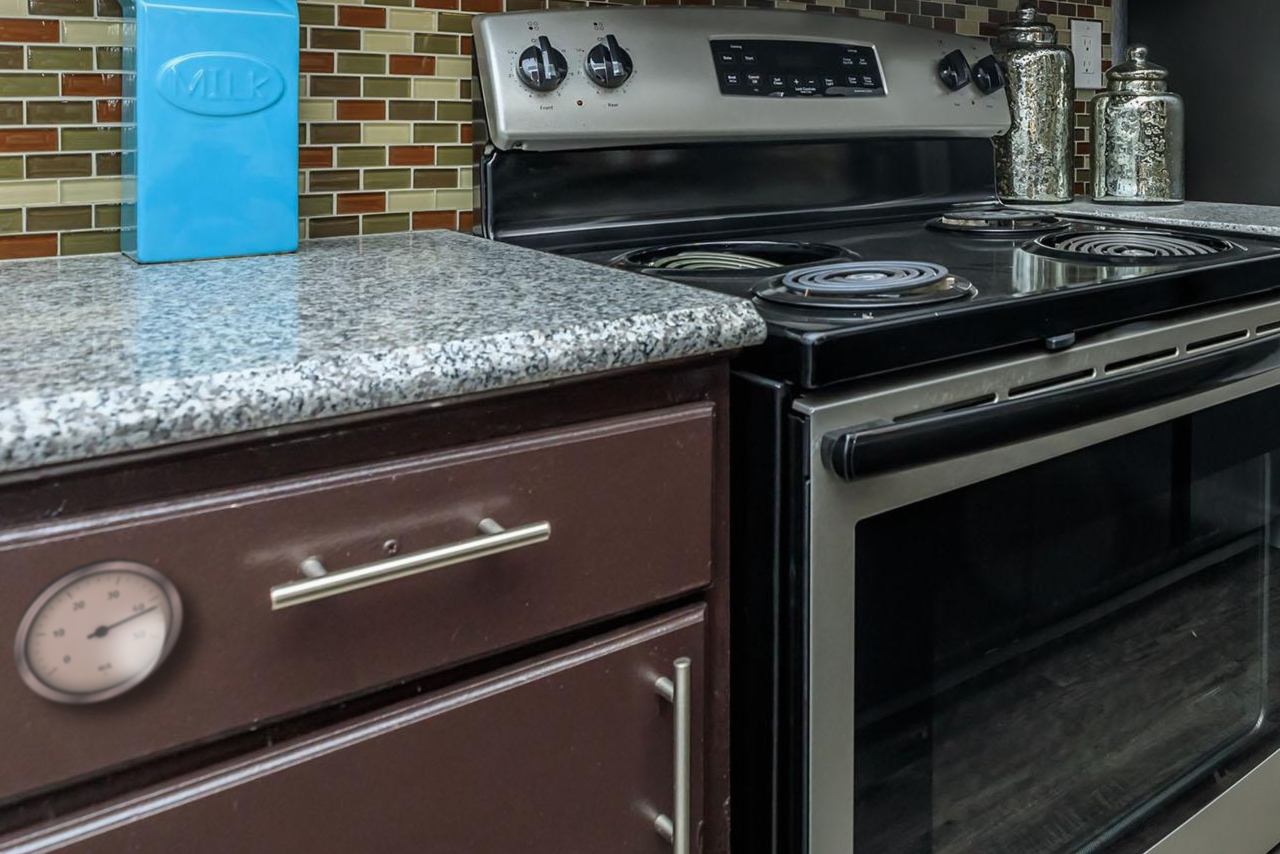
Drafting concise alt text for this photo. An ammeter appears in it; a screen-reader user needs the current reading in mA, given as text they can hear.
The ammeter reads 42 mA
